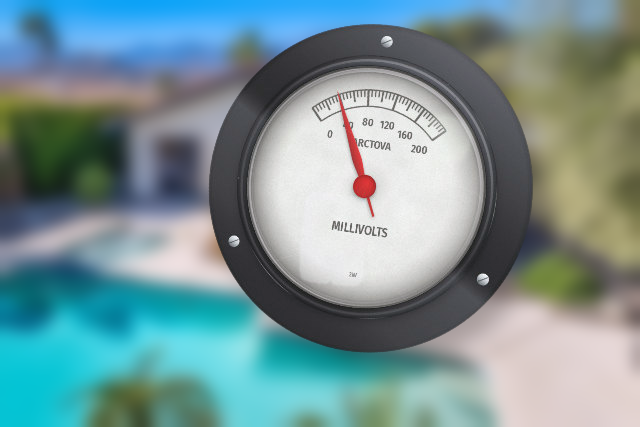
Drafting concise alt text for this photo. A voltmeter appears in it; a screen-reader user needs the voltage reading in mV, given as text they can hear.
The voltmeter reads 40 mV
